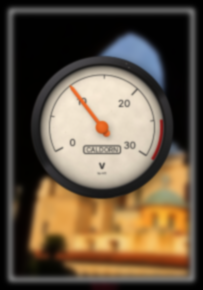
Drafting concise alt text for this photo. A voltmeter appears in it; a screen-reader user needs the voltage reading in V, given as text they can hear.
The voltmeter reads 10 V
